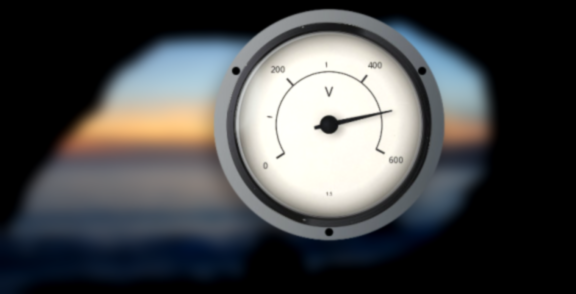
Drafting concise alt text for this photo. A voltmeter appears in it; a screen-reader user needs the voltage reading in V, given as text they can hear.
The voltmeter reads 500 V
